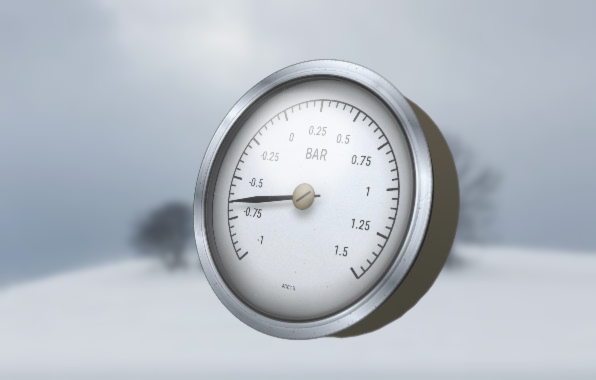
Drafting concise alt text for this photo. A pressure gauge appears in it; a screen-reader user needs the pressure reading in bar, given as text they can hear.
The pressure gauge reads -0.65 bar
